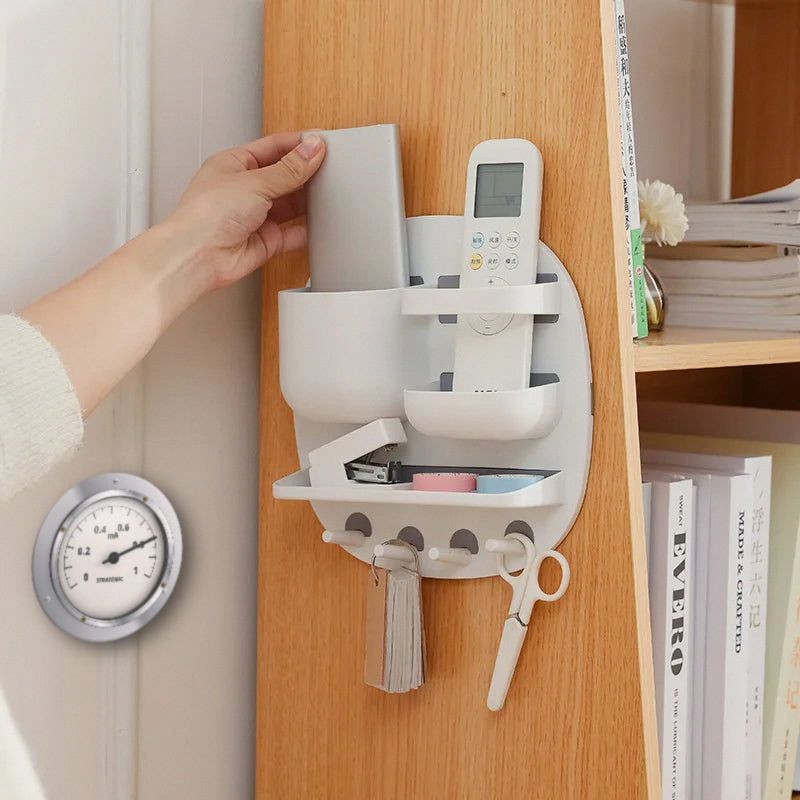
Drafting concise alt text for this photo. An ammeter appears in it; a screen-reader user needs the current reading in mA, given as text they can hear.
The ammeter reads 0.8 mA
